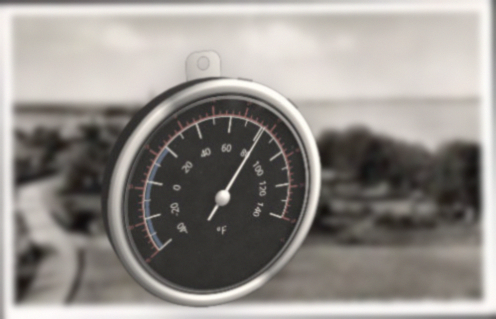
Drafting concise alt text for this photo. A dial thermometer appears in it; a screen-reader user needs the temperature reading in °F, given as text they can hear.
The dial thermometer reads 80 °F
